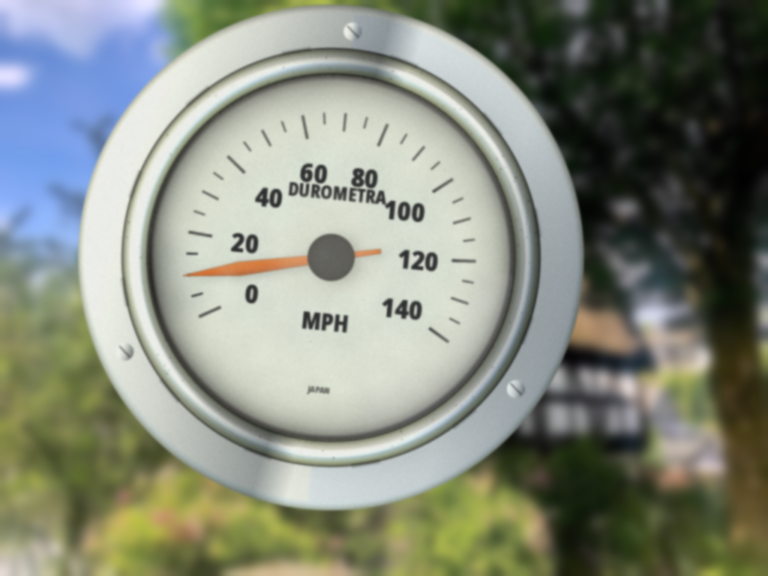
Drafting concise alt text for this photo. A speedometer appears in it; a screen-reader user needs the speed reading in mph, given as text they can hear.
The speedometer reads 10 mph
